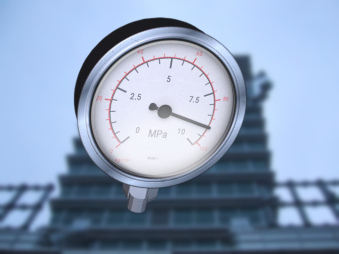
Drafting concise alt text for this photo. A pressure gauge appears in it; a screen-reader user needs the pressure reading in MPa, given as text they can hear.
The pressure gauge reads 9 MPa
